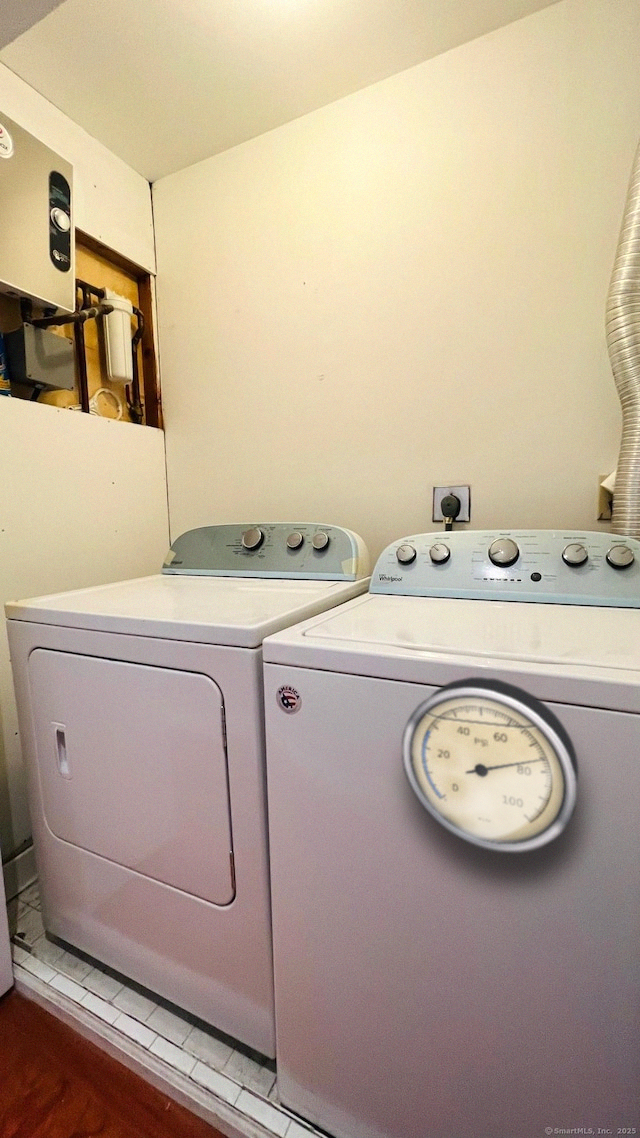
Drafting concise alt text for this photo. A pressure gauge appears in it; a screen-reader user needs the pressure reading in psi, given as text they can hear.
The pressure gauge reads 75 psi
